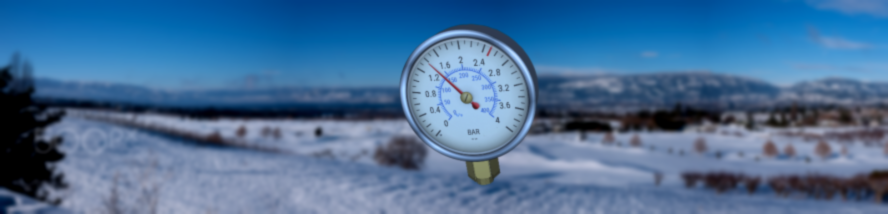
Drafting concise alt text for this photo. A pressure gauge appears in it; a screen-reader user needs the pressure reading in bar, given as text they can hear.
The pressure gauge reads 1.4 bar
